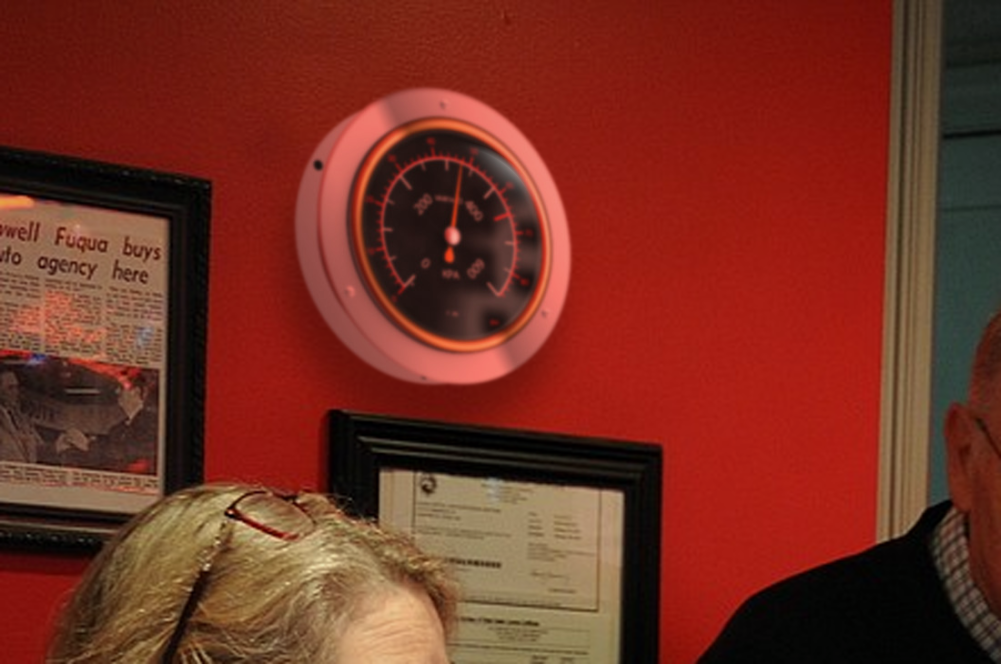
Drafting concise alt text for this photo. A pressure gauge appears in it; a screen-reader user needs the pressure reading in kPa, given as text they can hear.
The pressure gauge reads 325 kPa
